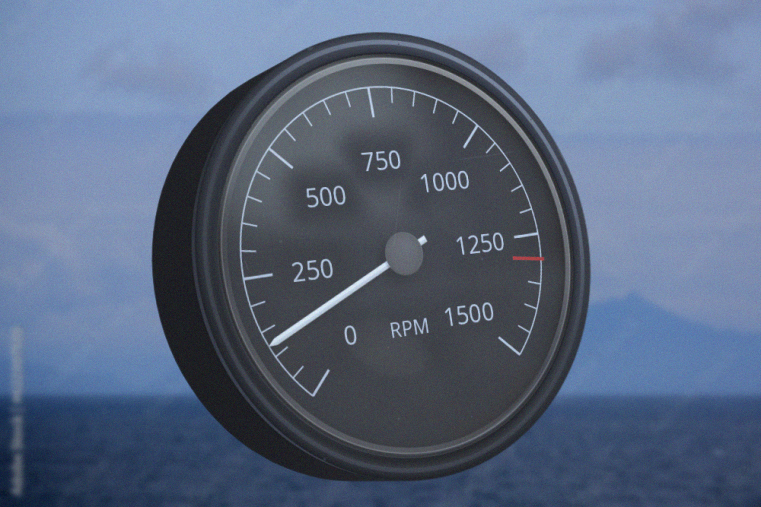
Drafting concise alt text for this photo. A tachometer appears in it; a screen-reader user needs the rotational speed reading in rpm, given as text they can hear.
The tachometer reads 125 rpm
